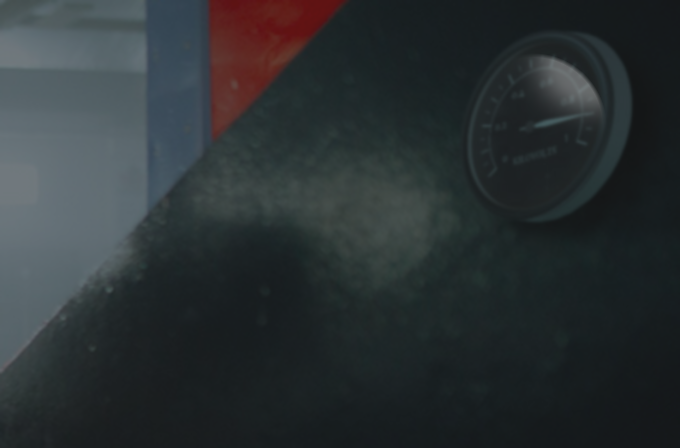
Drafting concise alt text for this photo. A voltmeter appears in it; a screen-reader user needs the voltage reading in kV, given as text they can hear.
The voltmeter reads 0.9 kV
